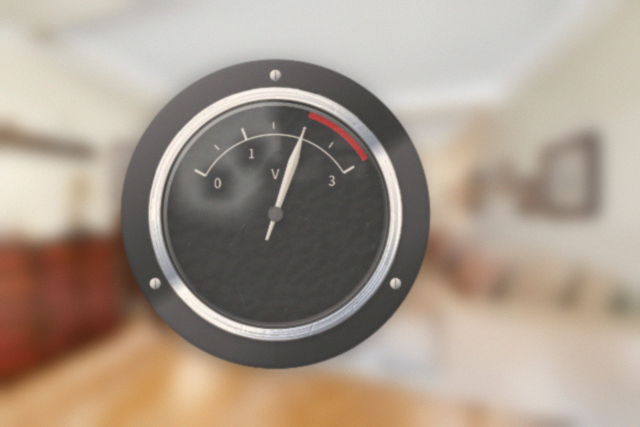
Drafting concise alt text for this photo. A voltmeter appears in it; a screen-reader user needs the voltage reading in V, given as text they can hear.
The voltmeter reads 2 V
